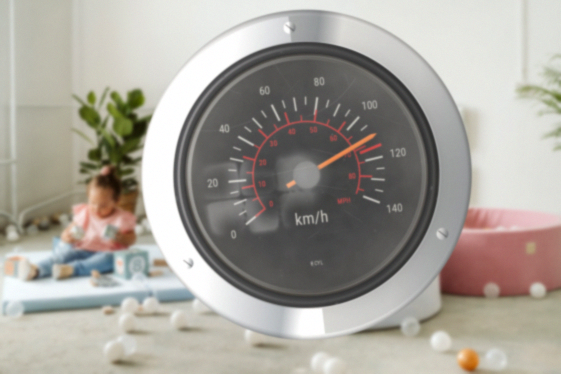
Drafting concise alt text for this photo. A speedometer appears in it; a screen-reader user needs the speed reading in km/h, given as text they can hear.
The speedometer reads 110 km/h
